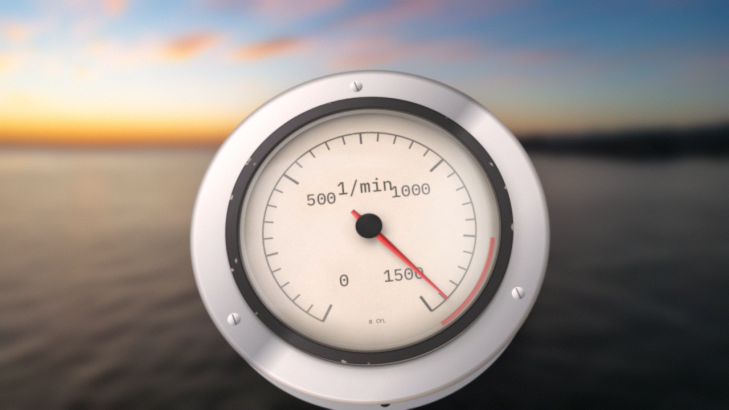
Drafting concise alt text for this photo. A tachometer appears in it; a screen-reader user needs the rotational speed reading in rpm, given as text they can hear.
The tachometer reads 1450 rpm
